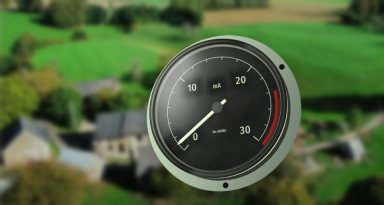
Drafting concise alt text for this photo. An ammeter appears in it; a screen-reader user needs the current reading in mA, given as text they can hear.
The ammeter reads 1 mA
